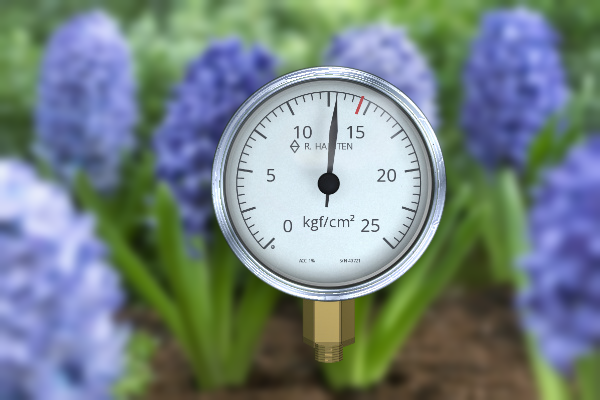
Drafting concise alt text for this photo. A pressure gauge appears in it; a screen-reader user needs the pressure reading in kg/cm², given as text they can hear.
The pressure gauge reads 13 kg/cm²
